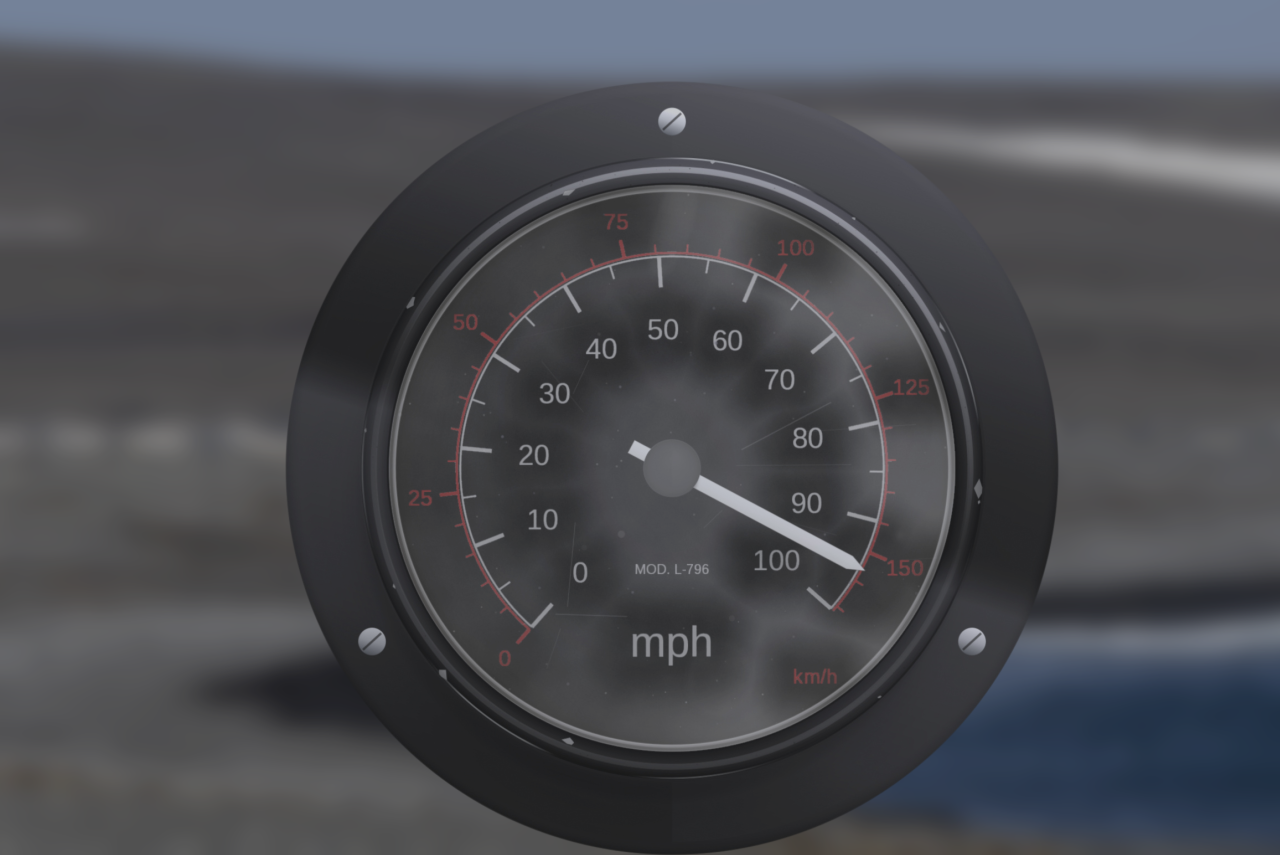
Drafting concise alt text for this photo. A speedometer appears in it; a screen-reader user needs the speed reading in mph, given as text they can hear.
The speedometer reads 95 mph
